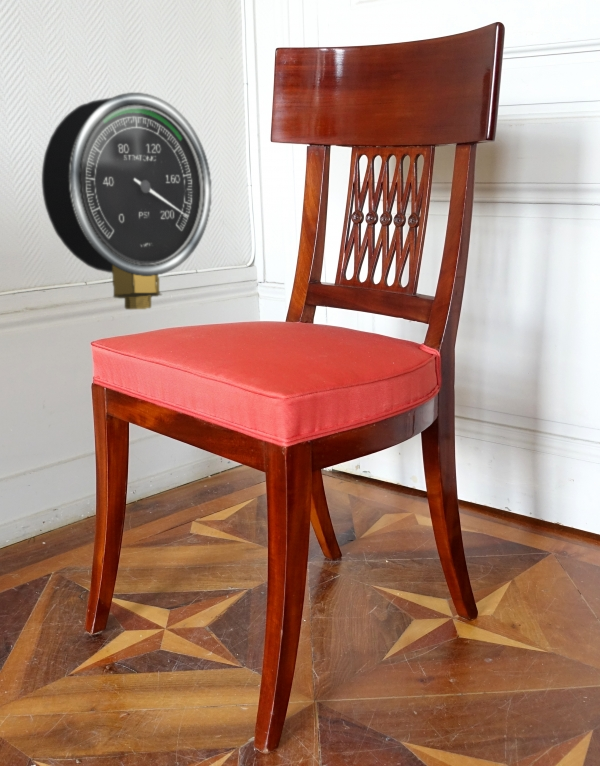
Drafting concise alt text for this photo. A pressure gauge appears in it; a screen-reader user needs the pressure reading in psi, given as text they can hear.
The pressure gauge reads 190 psi
